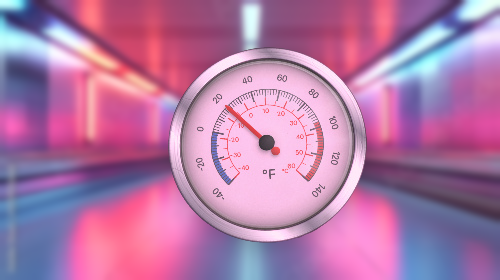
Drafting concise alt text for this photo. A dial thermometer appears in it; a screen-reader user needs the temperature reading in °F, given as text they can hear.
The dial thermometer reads 20 °F
